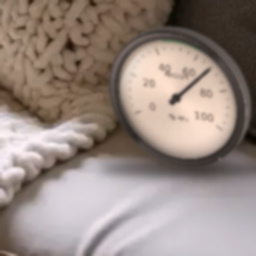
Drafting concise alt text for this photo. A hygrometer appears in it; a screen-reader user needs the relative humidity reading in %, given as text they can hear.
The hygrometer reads 68 %
